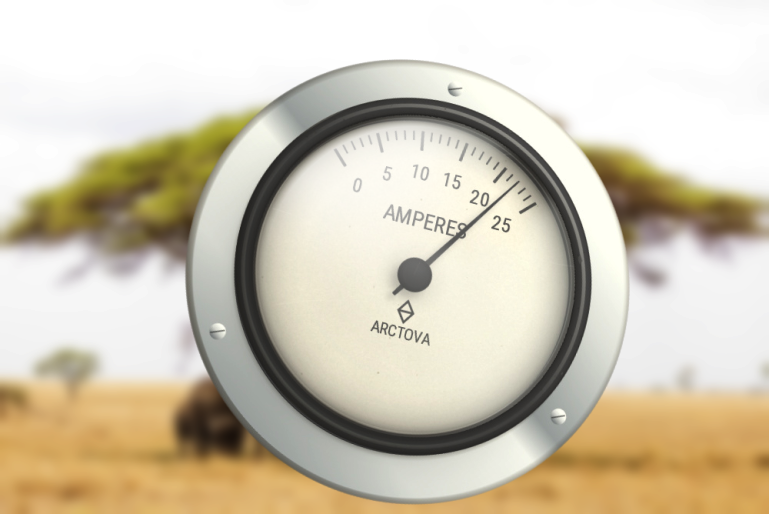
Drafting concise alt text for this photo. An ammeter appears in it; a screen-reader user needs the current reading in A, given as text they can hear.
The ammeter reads 22 A
